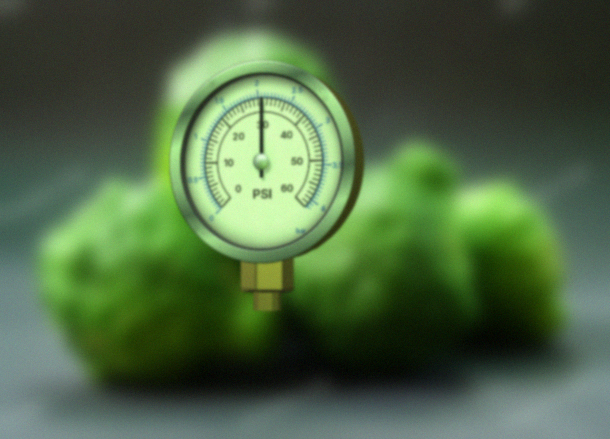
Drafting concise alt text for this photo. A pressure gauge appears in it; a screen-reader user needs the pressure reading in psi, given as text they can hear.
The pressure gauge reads 30 psi
